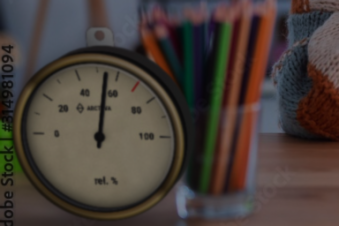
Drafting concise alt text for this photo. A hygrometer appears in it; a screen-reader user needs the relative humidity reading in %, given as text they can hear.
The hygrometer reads 55 %
